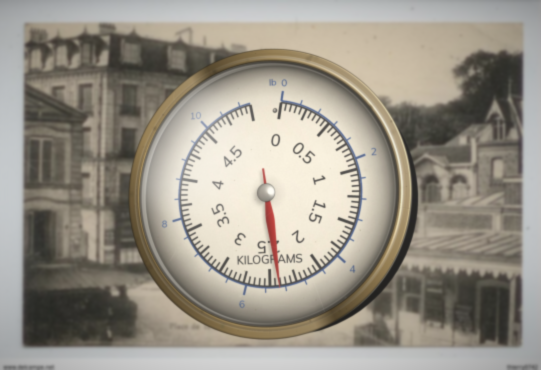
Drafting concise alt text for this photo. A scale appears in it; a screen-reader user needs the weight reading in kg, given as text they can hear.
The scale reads 2.4 kg
